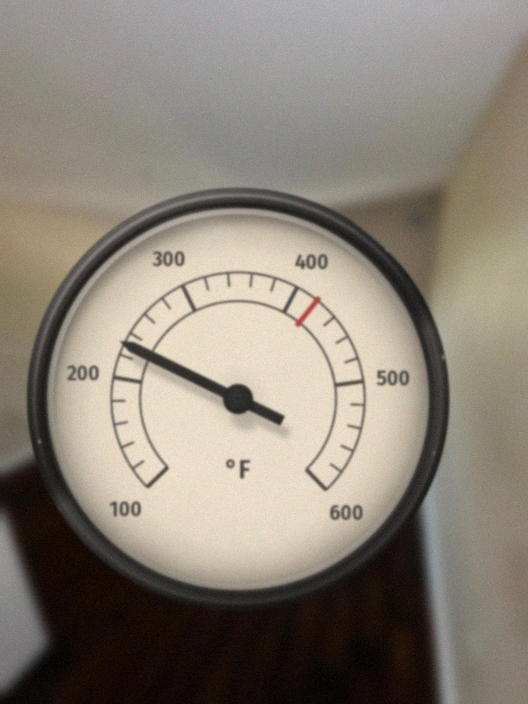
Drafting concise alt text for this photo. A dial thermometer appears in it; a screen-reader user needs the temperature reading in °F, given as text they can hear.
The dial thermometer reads 230 °F
